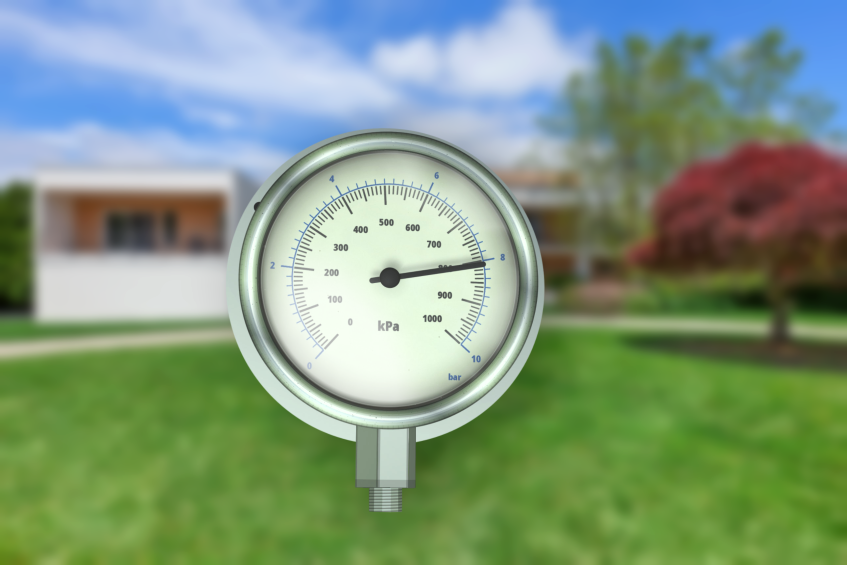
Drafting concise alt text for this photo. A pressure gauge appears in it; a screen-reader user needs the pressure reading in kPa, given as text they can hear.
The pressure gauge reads 810 kPa
